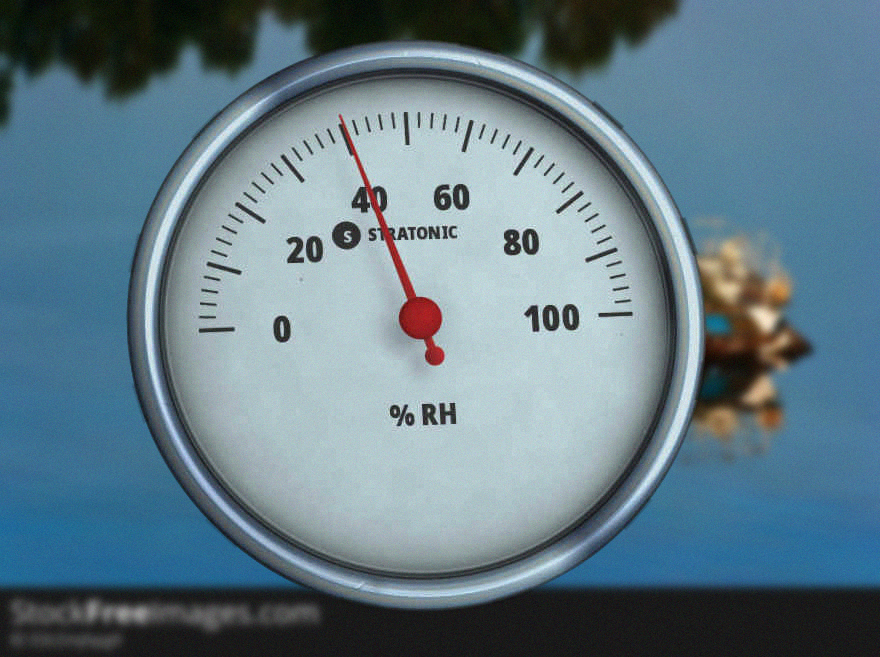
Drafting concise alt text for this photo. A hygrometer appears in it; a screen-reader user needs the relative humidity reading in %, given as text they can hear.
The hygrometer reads 40 %
